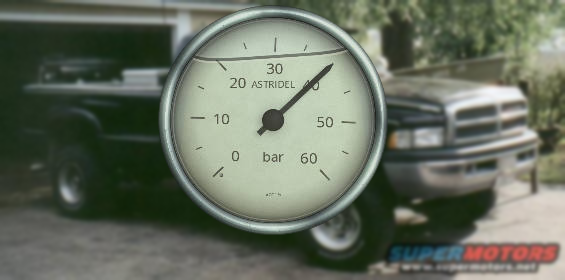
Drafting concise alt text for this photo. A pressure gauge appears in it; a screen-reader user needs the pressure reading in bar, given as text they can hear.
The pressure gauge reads 40 bar
